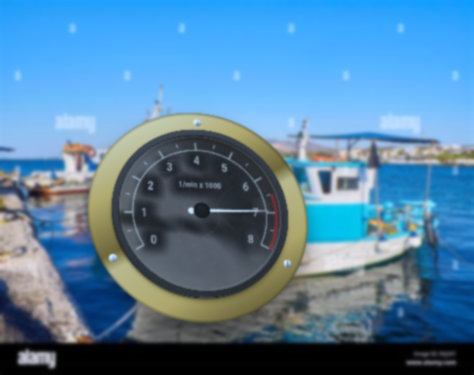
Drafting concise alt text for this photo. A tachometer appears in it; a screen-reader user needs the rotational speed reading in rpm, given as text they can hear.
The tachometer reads 7000 rpm
